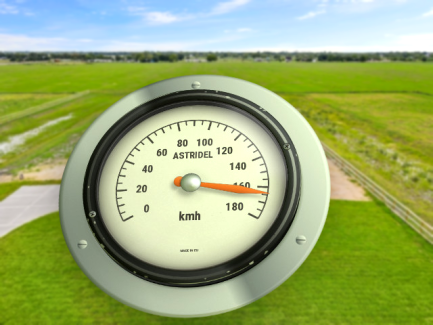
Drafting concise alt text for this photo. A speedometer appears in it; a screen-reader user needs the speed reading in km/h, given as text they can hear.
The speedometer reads 165 km/h
